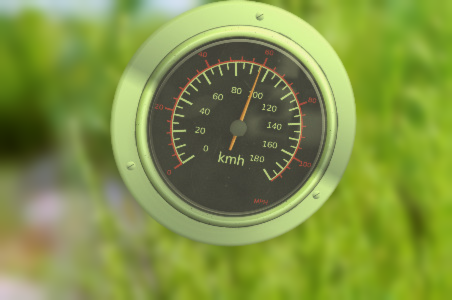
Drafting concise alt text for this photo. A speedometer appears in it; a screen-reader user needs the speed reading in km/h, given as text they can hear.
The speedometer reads 95 km/h
